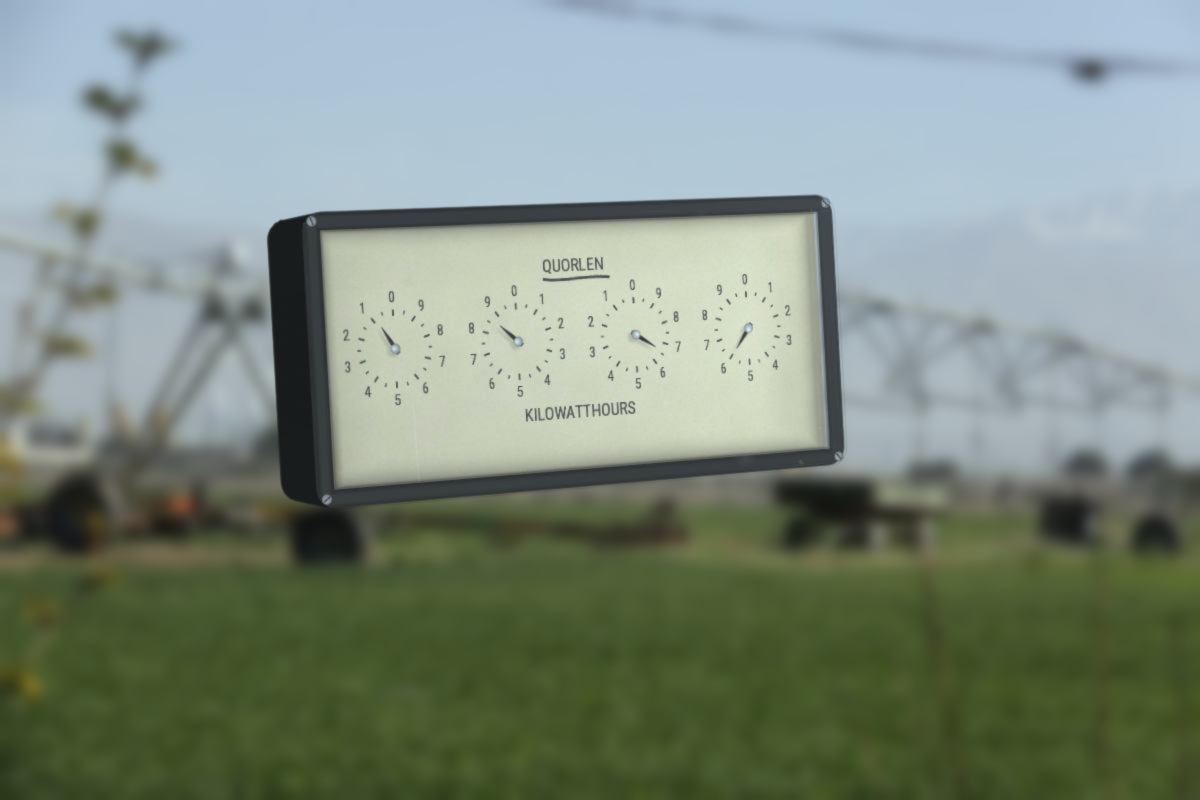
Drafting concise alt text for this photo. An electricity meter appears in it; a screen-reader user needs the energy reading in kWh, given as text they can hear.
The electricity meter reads 866 kWh
